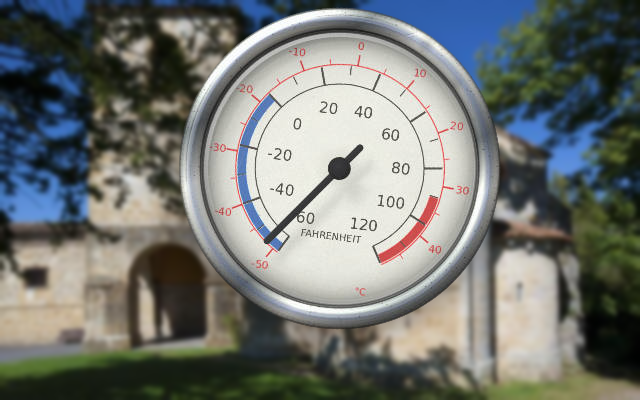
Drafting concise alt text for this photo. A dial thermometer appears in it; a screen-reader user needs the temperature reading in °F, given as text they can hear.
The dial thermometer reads -55 °F
